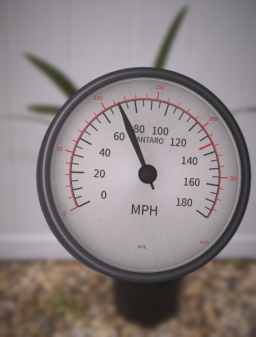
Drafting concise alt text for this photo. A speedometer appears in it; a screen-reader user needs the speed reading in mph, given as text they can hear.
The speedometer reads 70 mph
